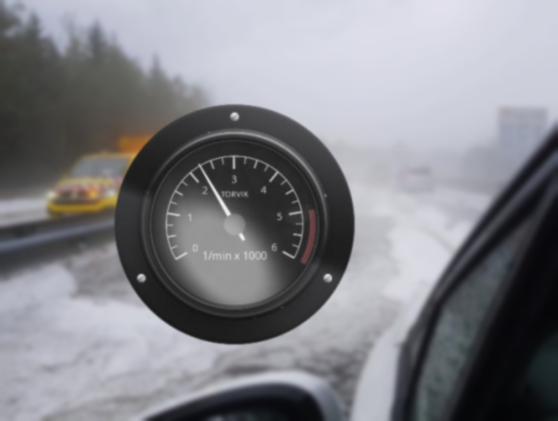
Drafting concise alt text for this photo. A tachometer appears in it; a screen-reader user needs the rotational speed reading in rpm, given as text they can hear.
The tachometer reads 2250 rpm
